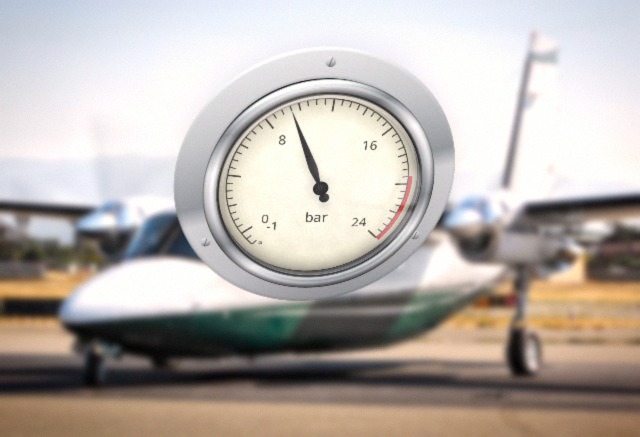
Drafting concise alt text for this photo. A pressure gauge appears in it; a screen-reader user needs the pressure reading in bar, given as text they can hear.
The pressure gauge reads 9.5 bar
